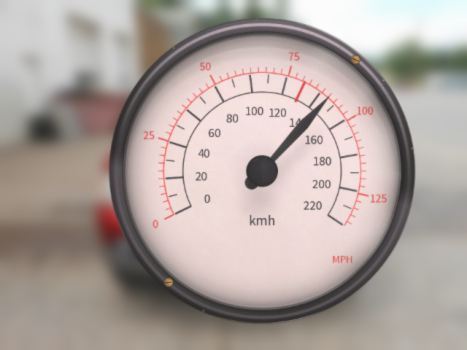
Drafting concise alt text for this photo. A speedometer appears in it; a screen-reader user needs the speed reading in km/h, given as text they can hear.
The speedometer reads 145 km/h
